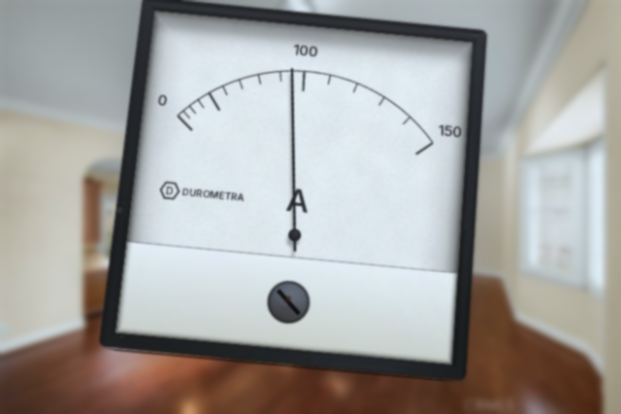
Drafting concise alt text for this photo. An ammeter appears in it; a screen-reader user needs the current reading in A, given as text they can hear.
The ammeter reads 95 A
